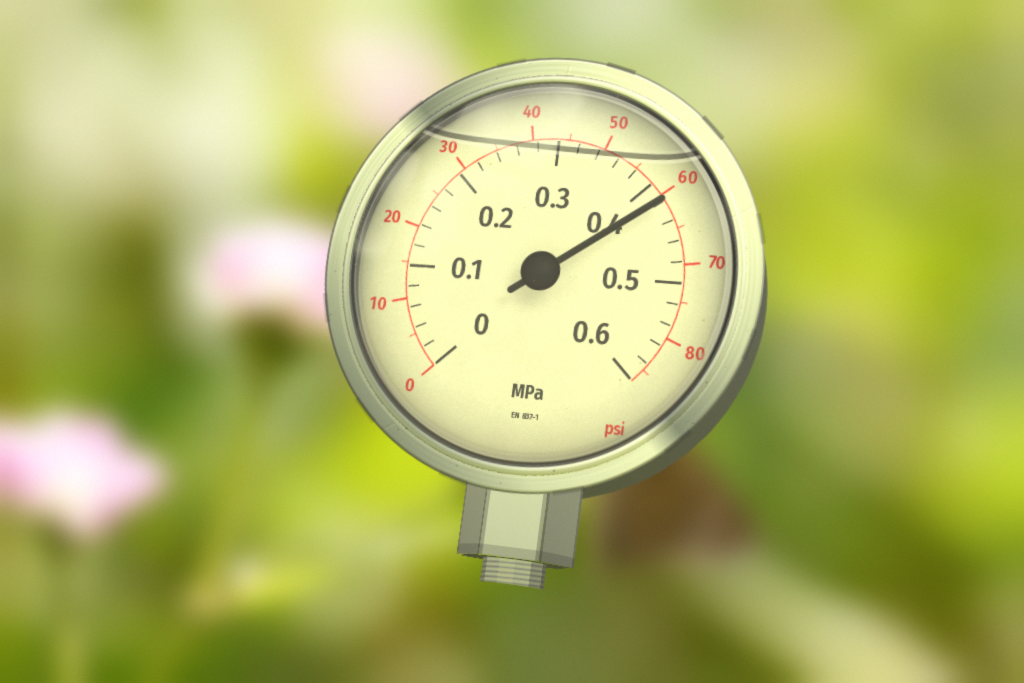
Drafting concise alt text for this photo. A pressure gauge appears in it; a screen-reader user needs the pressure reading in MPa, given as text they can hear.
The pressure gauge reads 0.42 MPa
